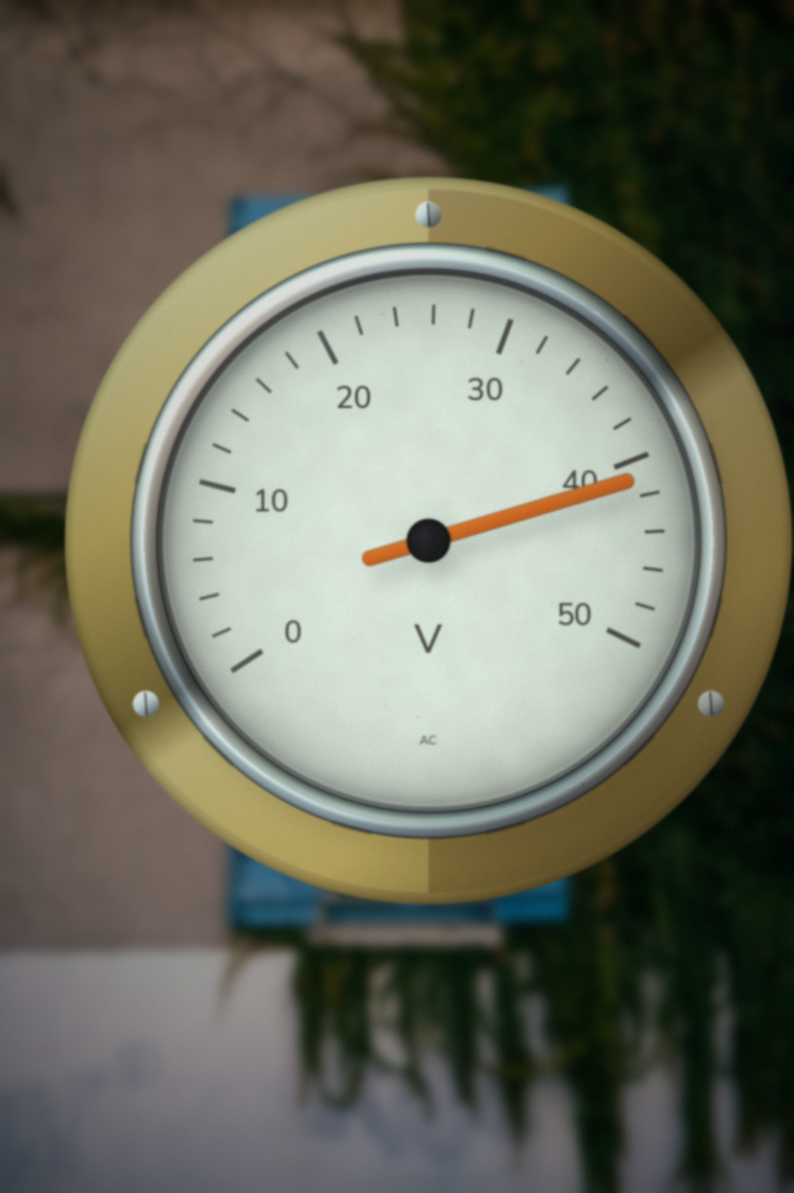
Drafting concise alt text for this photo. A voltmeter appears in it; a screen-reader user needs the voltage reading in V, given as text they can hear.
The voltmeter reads 41 V
